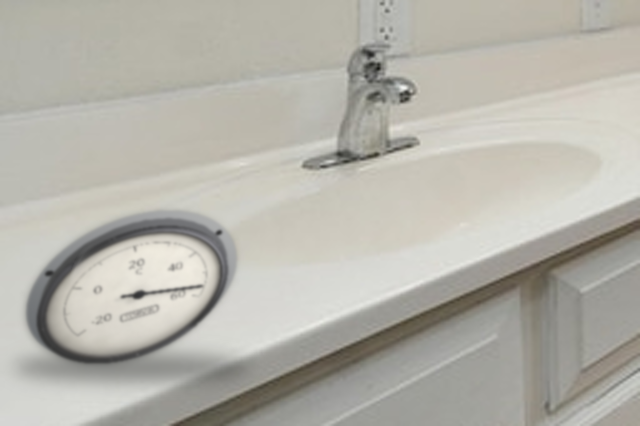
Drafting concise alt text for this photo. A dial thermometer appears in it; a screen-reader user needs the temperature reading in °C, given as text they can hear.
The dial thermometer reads 55 °C
